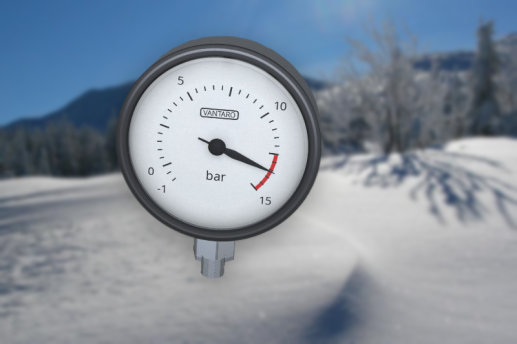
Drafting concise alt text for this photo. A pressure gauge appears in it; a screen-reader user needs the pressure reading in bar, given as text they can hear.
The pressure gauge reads 13.5 bar
